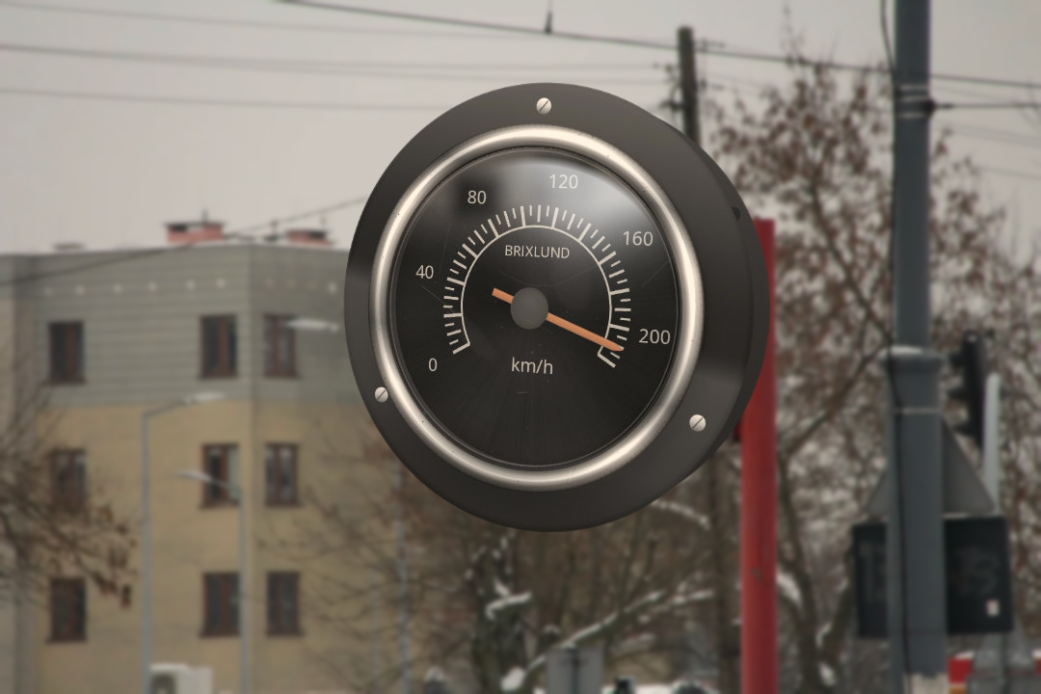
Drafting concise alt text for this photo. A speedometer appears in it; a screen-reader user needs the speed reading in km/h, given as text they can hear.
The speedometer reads 210 km/h
